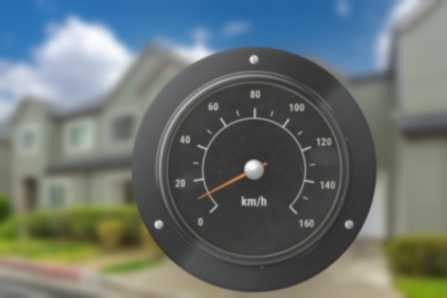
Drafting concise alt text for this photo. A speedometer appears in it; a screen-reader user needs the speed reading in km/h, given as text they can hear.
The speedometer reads 10 km/h
